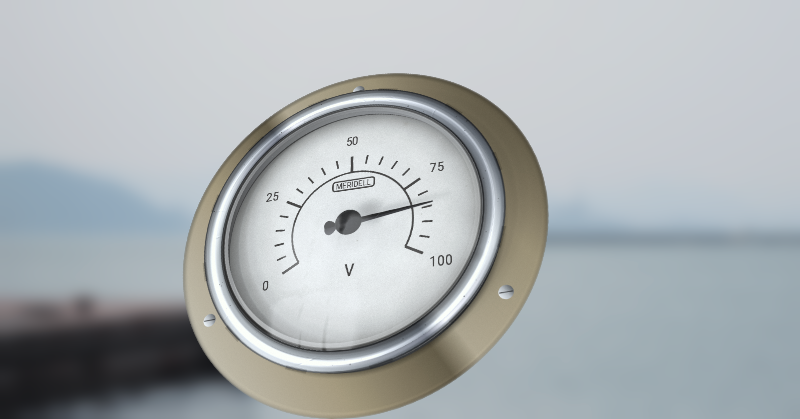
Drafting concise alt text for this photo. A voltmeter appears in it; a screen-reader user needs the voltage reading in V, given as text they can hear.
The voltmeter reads 85 V
